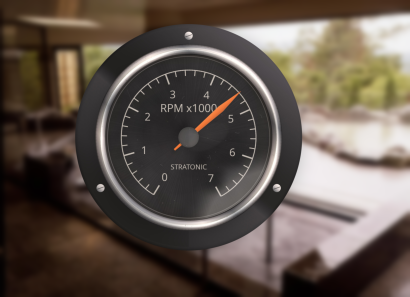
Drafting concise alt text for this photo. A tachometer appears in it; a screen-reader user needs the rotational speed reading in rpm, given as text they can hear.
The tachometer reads 4600 rpm
